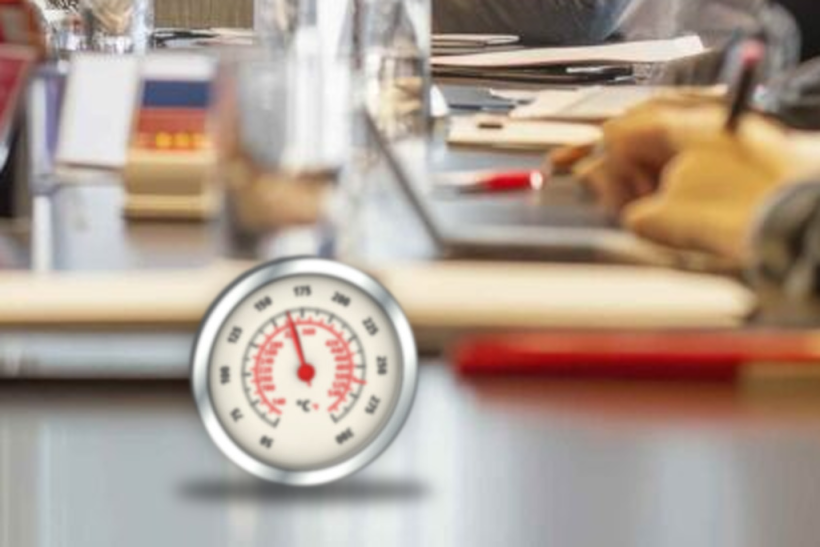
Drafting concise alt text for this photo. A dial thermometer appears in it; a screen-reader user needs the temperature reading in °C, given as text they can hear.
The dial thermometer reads 162.5 °C
